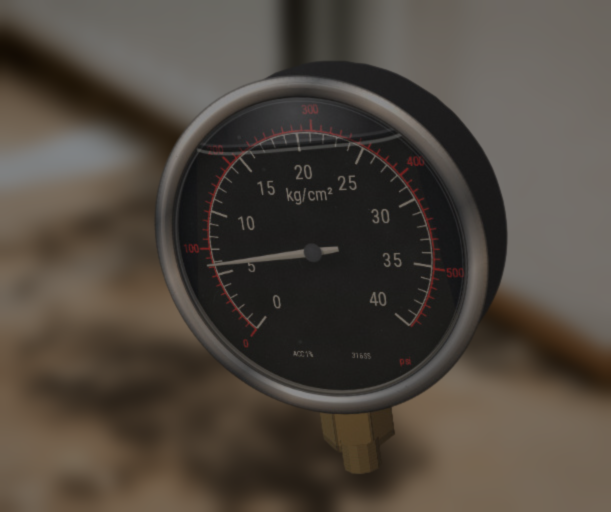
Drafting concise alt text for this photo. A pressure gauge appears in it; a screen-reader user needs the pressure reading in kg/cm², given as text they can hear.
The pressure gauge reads 6 kg/cm²
